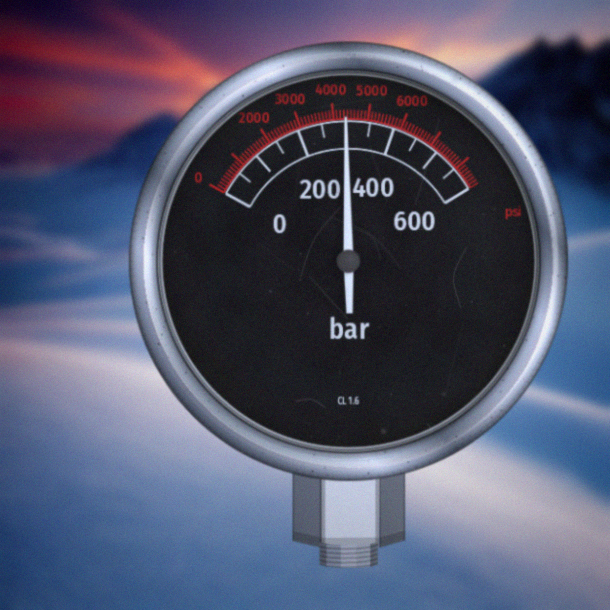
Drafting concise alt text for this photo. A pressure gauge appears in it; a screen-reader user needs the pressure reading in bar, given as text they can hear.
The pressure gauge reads 300 bar
